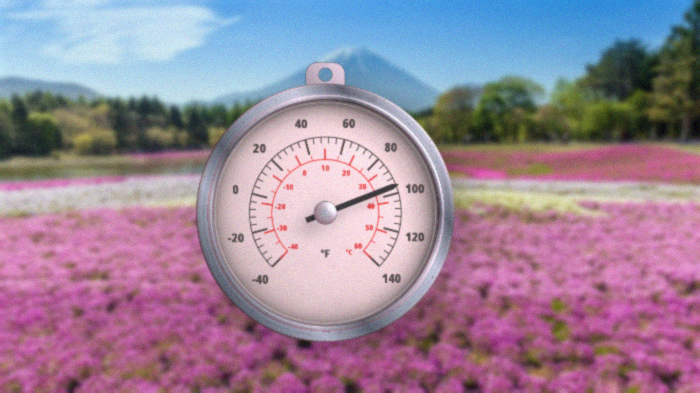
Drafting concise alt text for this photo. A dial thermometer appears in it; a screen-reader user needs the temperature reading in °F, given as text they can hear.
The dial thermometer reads 96 °F
